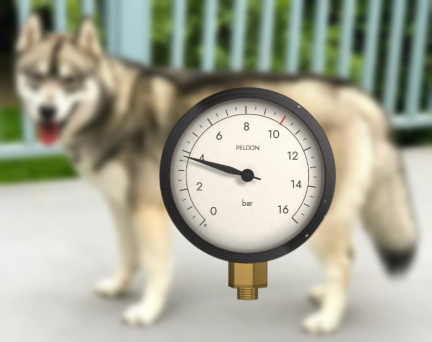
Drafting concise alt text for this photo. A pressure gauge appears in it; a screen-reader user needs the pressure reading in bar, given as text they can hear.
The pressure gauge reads 3.75 bar
